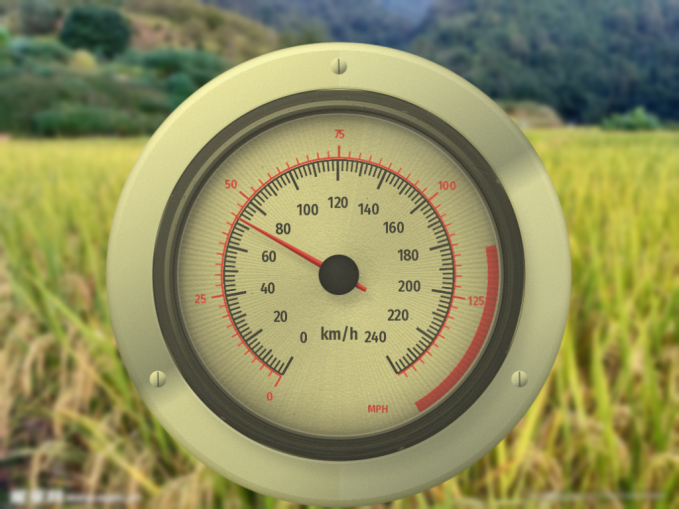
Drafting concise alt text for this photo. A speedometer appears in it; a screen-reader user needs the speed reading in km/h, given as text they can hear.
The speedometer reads 72 km/h
